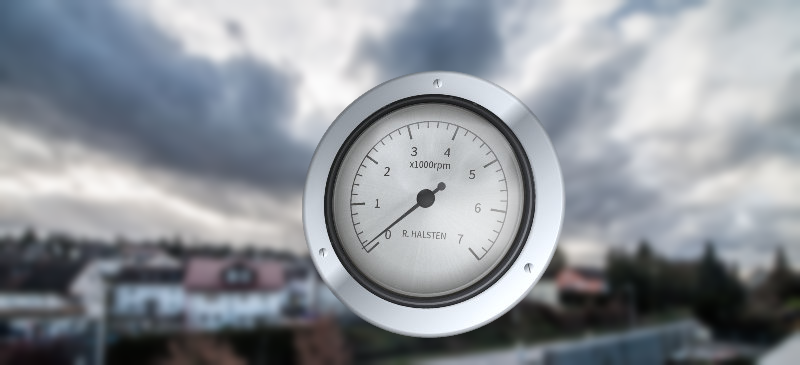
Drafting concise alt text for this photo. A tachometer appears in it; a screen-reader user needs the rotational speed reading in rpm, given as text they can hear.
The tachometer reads 100 rpm
